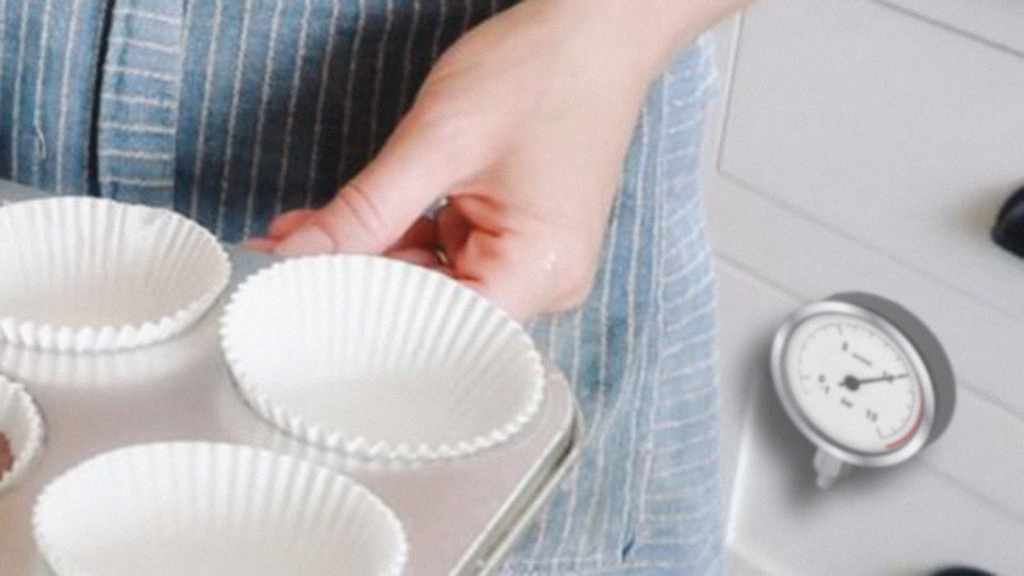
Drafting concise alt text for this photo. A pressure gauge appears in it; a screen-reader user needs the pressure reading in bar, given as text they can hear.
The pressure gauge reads 10 bar
